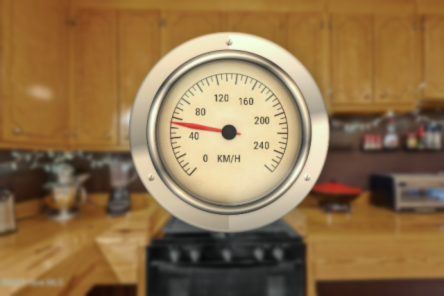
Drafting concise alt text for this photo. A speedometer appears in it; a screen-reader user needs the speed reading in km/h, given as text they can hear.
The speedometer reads 55 km/h
